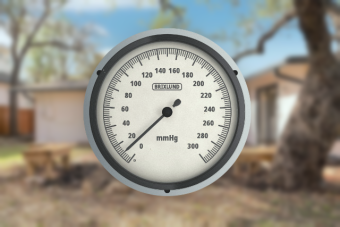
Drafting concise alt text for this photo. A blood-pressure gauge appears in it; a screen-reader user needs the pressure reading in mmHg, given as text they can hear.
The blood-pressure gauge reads 10 mmHg
